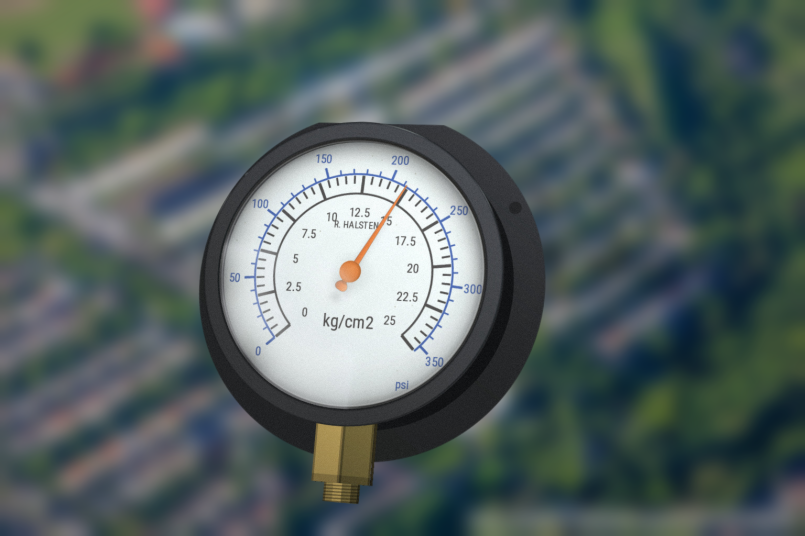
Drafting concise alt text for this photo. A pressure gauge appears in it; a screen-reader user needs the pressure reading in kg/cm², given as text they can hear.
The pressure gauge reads 15 kg/cm²
